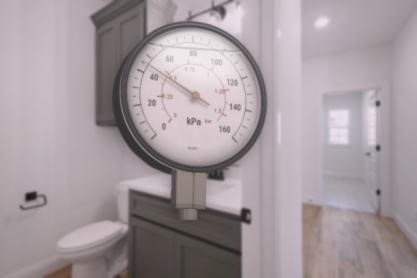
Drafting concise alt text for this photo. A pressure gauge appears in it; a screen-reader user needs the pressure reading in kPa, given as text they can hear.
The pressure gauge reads 45 kPa
